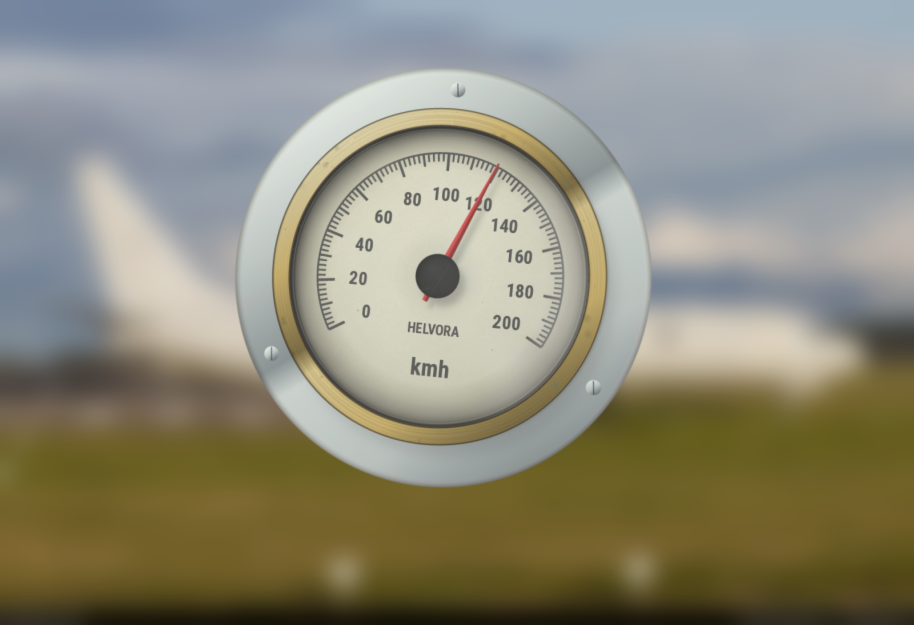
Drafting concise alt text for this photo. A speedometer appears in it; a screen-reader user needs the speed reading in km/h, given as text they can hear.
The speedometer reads 120 km/h
